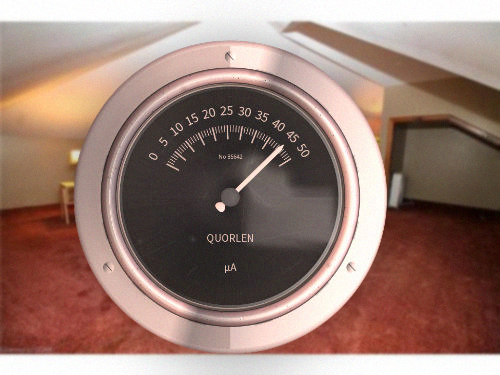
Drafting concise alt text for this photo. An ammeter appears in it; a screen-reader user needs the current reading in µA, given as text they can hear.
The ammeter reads 45 µA
